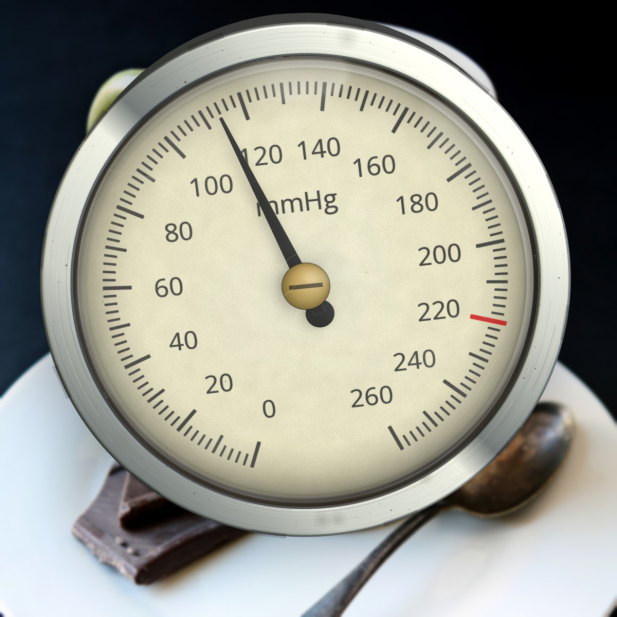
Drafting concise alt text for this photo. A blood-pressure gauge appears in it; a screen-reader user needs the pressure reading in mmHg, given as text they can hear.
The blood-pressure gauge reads 114 mmHg
